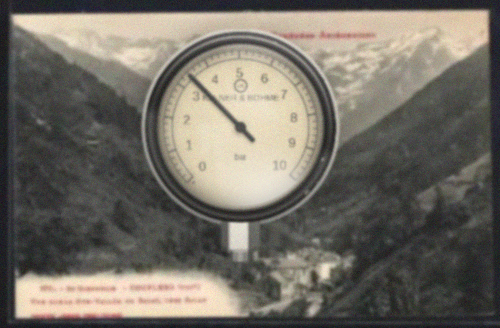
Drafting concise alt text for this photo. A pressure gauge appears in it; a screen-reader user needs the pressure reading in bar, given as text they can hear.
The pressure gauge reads 3.4 bar
